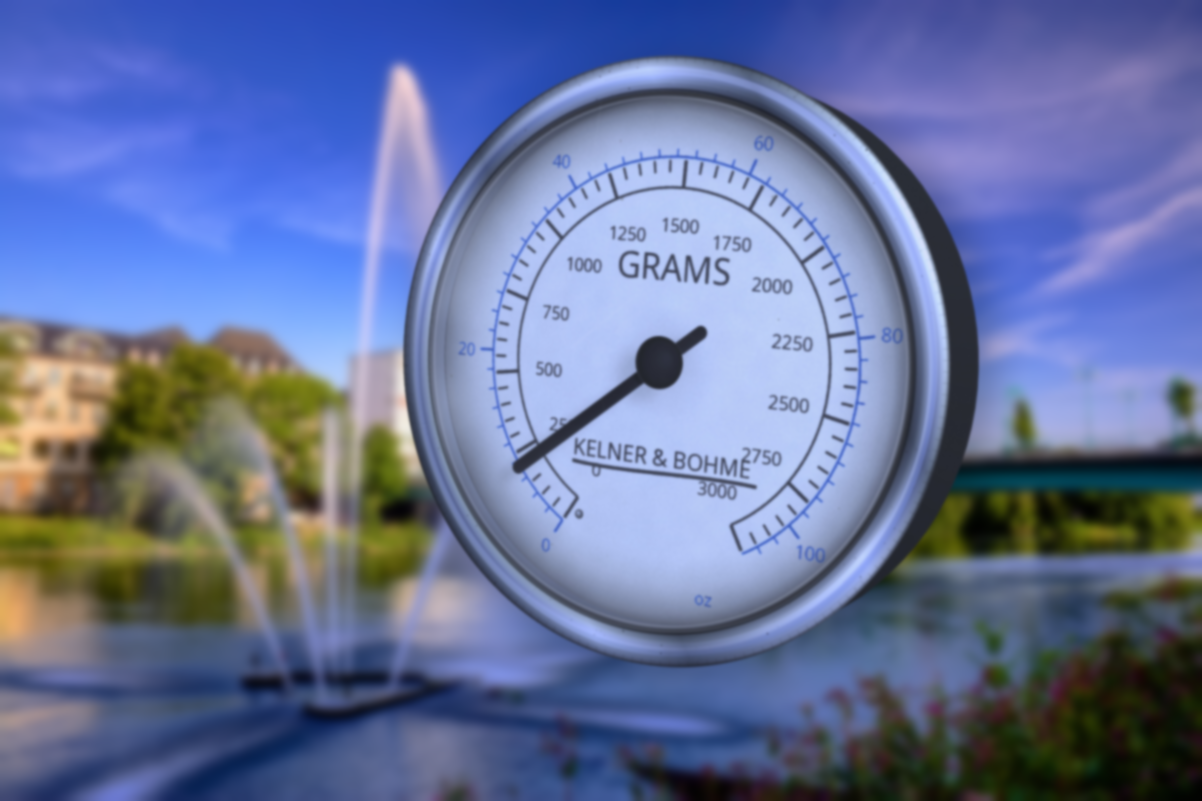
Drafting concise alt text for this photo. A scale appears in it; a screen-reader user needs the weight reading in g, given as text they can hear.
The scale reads 200 g
